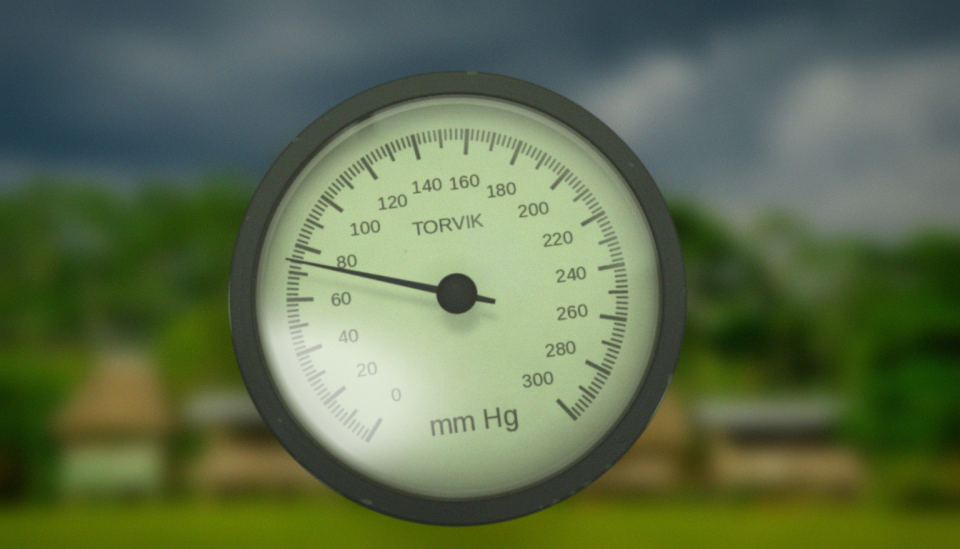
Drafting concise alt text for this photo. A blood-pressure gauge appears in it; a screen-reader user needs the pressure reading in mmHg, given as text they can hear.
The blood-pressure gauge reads 74 mmHg
